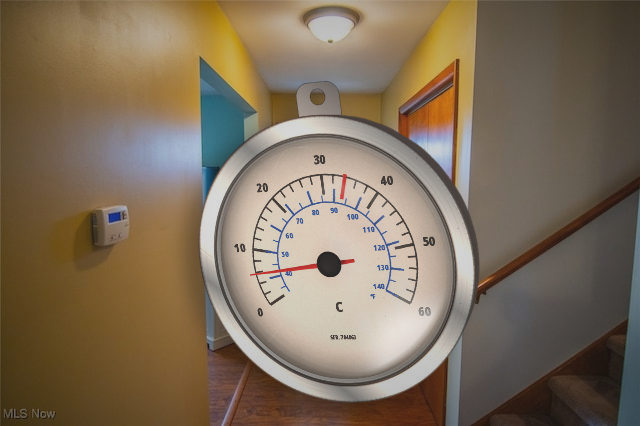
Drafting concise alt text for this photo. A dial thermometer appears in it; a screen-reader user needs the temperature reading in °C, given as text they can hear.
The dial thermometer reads 6 °C
